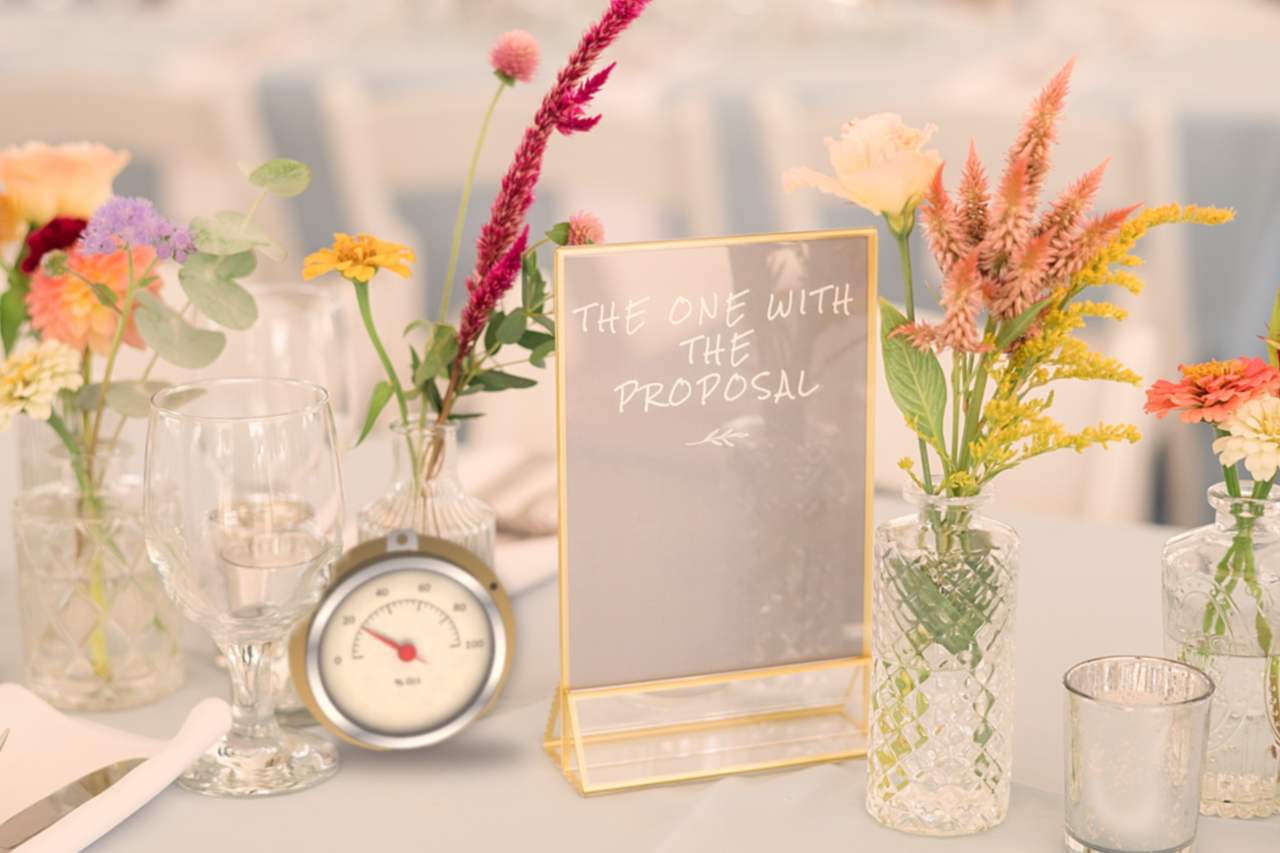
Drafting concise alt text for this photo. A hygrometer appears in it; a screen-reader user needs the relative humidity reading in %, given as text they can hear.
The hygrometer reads 20 %
